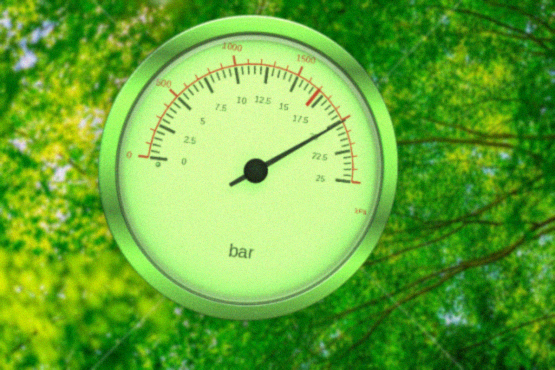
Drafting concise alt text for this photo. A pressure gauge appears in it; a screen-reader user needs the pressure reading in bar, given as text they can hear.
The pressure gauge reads 20 bar
